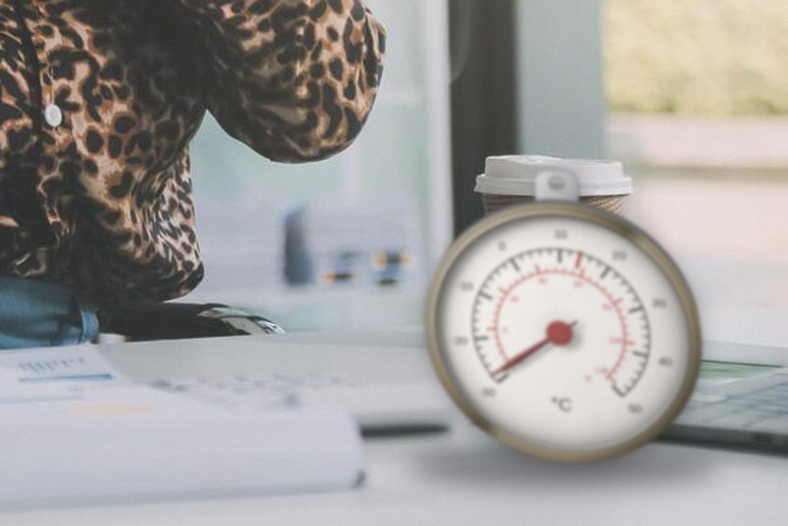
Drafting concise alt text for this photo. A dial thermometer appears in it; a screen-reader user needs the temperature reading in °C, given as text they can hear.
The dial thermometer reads -28 °C
